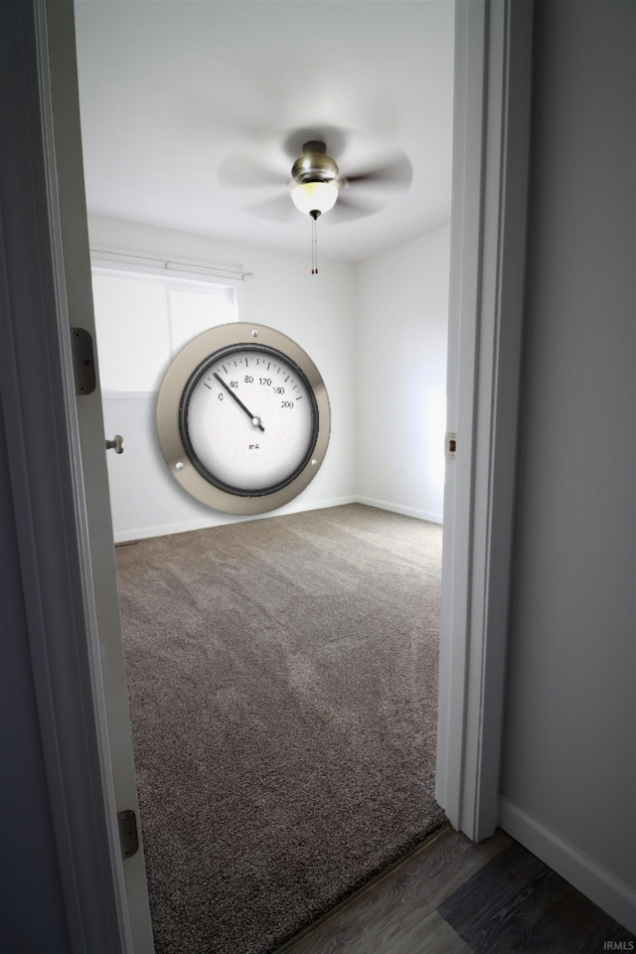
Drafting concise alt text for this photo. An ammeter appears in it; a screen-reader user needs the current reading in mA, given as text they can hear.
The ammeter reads 20 mA
